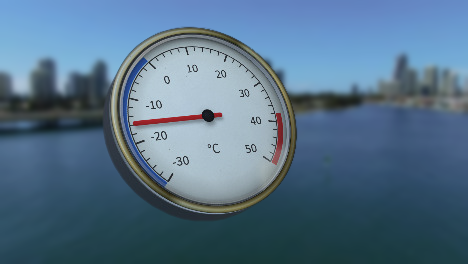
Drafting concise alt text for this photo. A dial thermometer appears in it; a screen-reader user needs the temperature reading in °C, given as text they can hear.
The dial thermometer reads -16 °C
